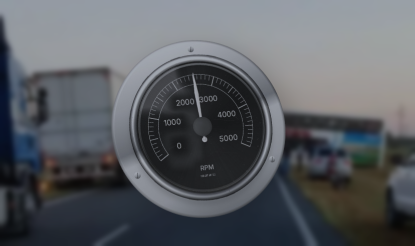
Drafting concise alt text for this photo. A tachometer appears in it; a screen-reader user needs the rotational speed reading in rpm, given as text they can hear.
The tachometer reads 2500 rpm
